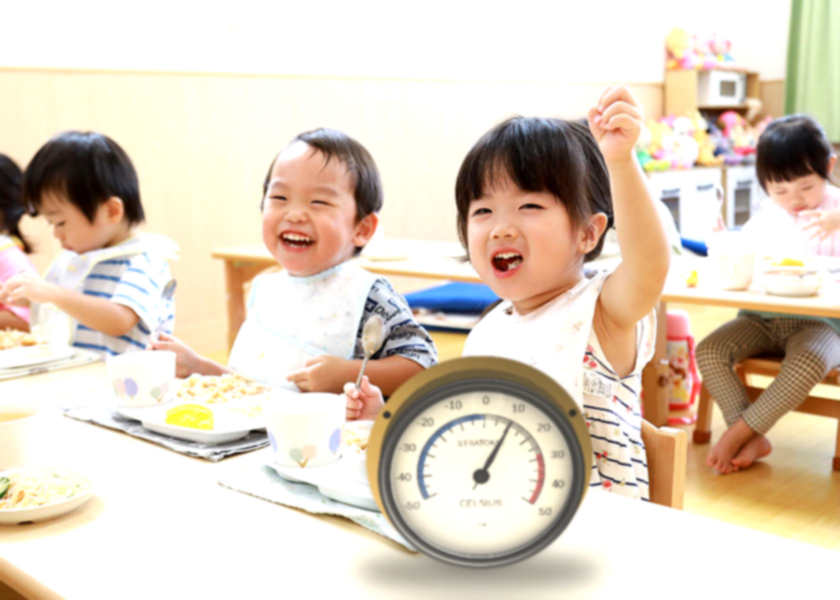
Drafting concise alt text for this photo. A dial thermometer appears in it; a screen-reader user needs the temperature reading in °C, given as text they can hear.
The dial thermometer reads 10 °C
